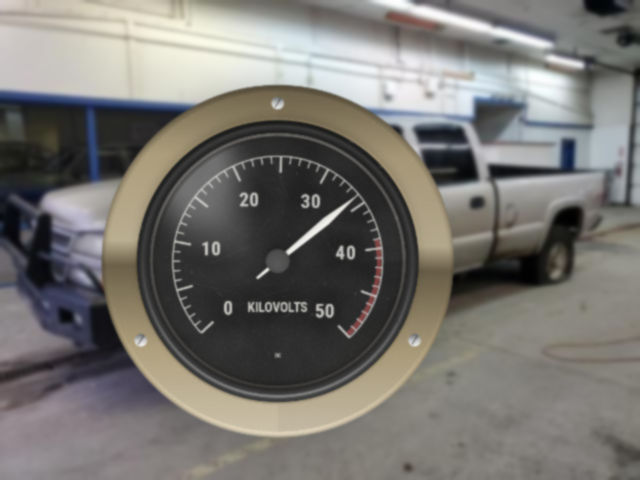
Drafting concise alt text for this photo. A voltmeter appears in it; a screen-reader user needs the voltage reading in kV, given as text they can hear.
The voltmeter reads 34 kV
